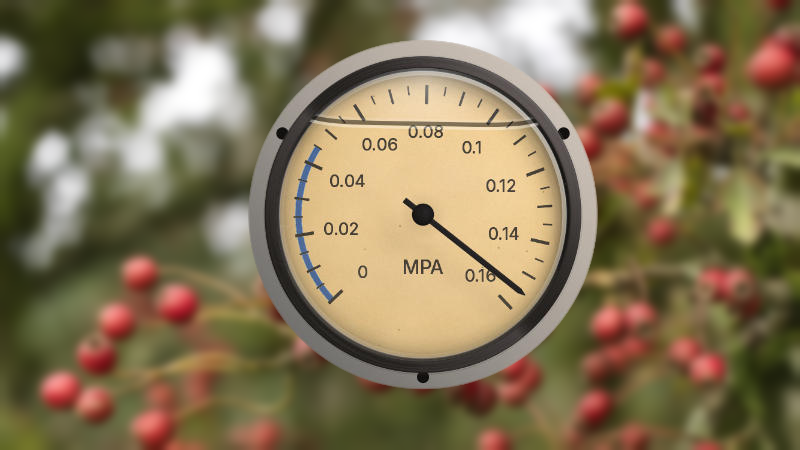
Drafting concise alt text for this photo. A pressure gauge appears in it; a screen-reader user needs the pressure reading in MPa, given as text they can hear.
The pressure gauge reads 0.155 MPa
